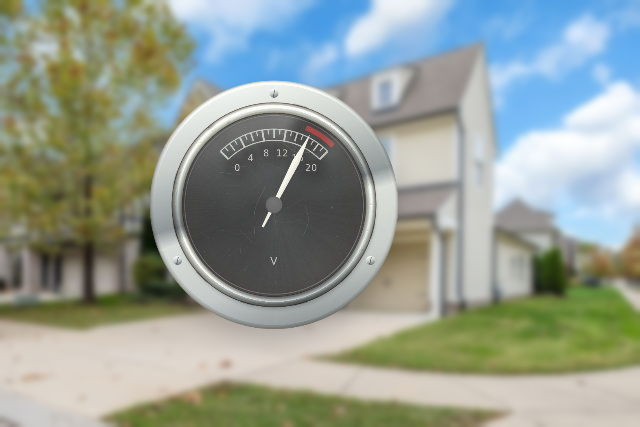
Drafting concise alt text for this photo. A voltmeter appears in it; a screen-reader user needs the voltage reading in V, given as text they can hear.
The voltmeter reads 16 V
